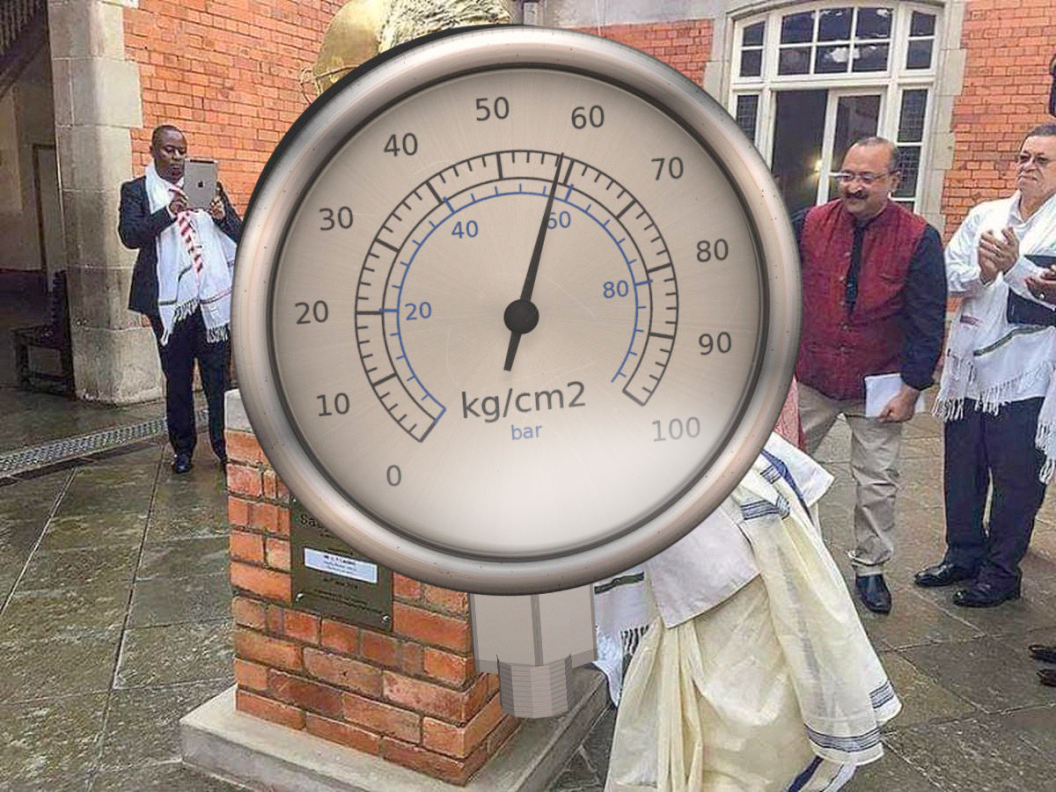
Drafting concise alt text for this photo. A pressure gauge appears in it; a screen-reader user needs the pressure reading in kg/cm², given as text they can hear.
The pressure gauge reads 58 kg/cm²
